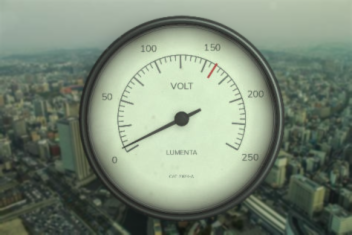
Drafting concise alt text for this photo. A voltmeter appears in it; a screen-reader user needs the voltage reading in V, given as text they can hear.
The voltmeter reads 5 V
